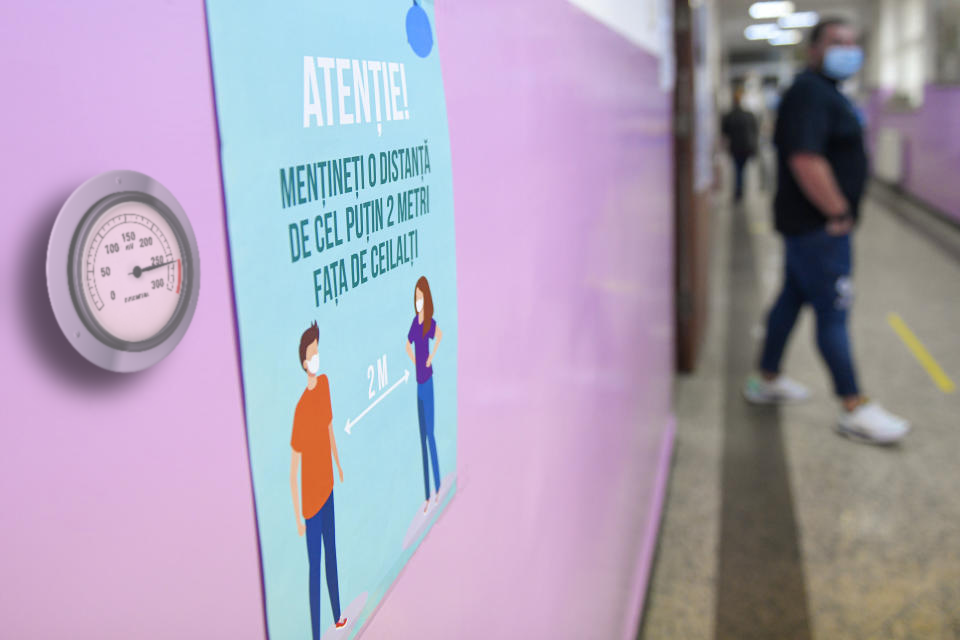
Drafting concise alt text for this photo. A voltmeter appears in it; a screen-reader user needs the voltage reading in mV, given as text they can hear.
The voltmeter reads 260 mV
